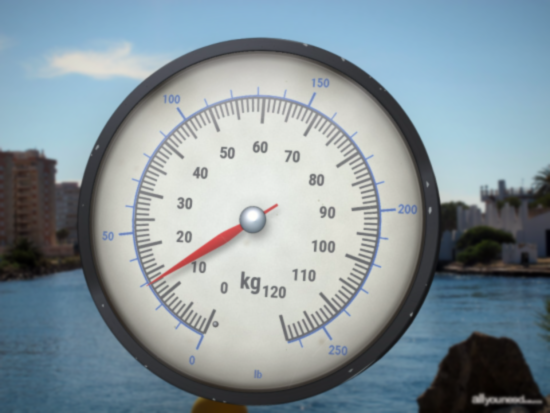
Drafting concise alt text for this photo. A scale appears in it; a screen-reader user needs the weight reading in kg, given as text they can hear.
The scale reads 13 kg
